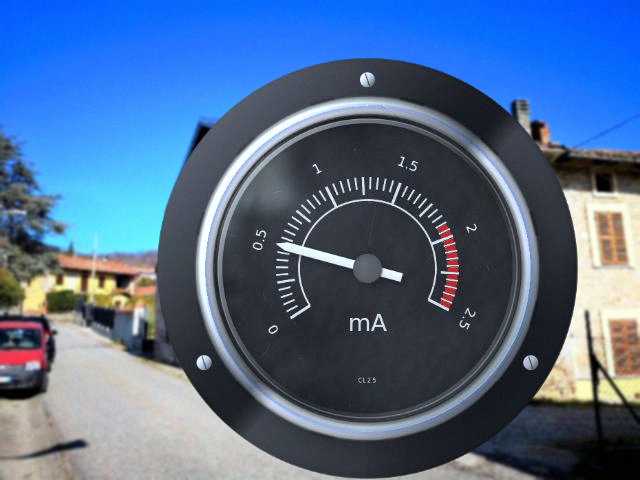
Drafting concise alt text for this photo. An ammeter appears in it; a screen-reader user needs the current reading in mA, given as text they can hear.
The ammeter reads 0.5 mA
